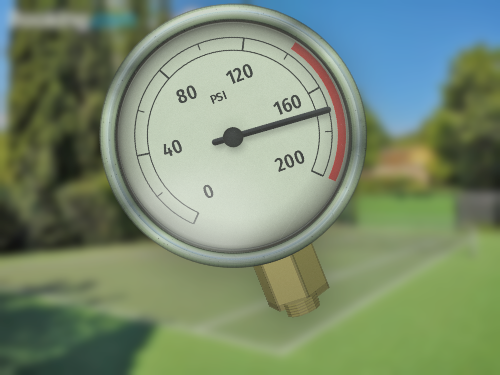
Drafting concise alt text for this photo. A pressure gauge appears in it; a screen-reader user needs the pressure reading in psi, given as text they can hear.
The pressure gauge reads 170 psi
